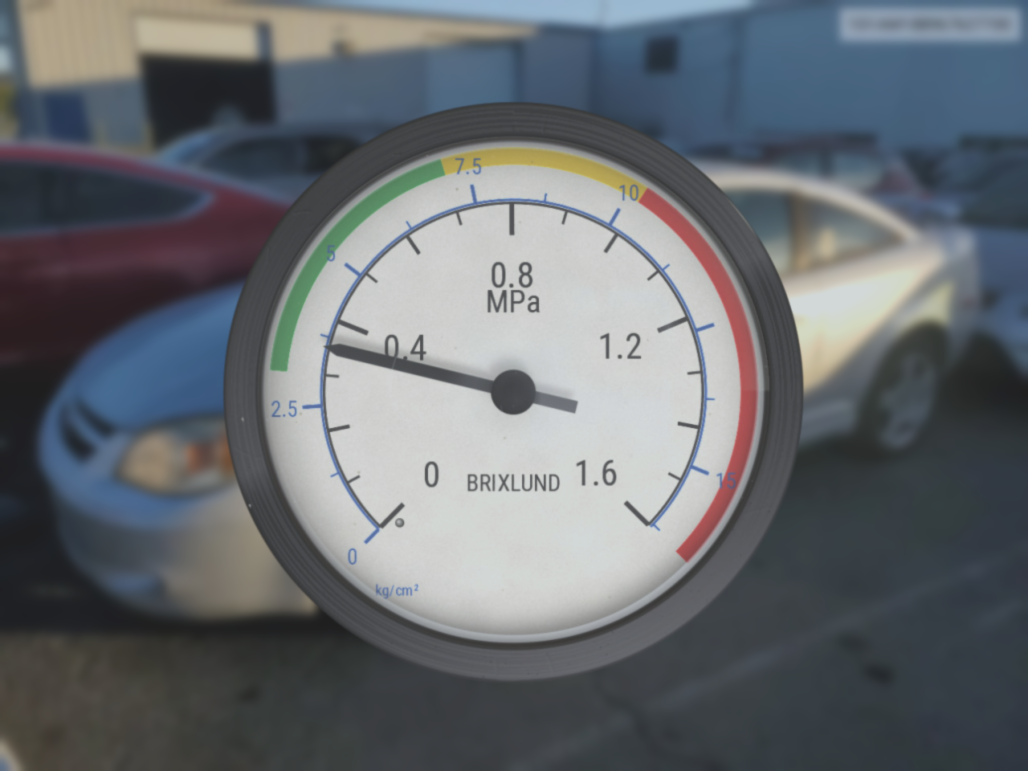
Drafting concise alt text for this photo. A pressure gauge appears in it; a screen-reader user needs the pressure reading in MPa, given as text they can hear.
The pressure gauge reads 0.35 MPa
